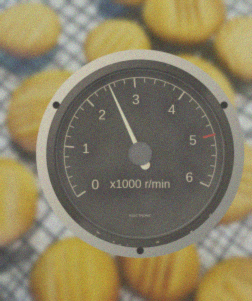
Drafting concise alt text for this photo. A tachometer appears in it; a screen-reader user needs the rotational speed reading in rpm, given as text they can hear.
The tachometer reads 2500 rpm
